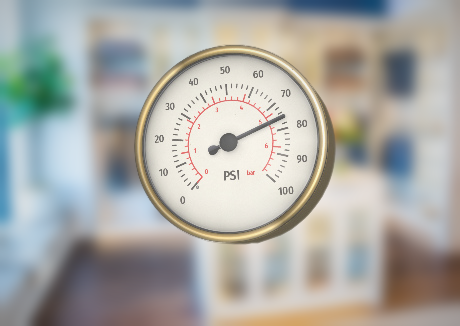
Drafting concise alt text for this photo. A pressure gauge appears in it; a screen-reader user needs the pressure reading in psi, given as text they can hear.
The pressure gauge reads 76 psi
